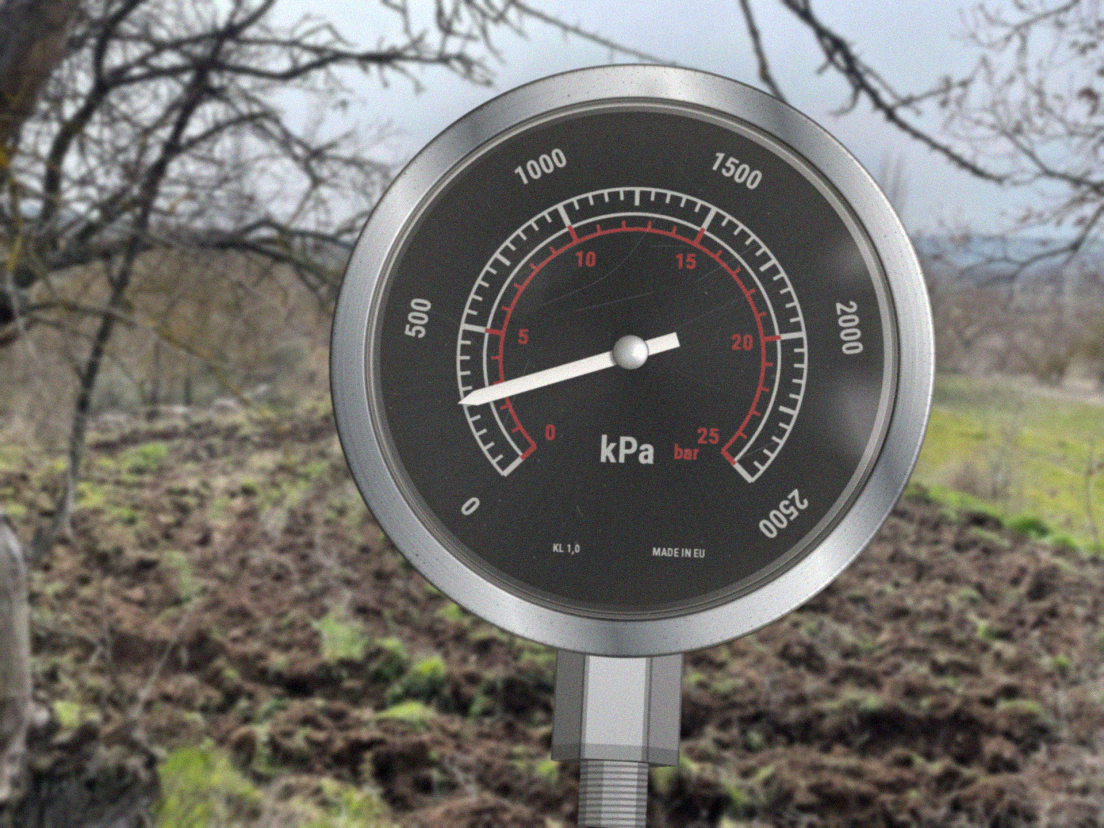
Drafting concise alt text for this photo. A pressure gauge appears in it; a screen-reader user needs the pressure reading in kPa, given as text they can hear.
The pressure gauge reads 250 kPa
